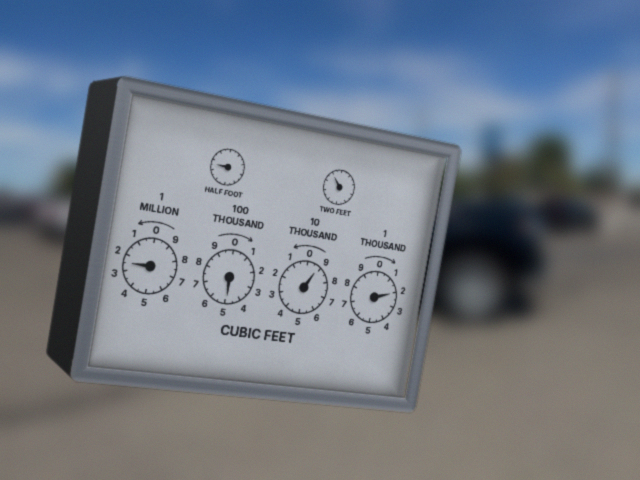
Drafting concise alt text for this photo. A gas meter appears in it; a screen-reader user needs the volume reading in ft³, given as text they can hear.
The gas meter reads 249200 ft³
